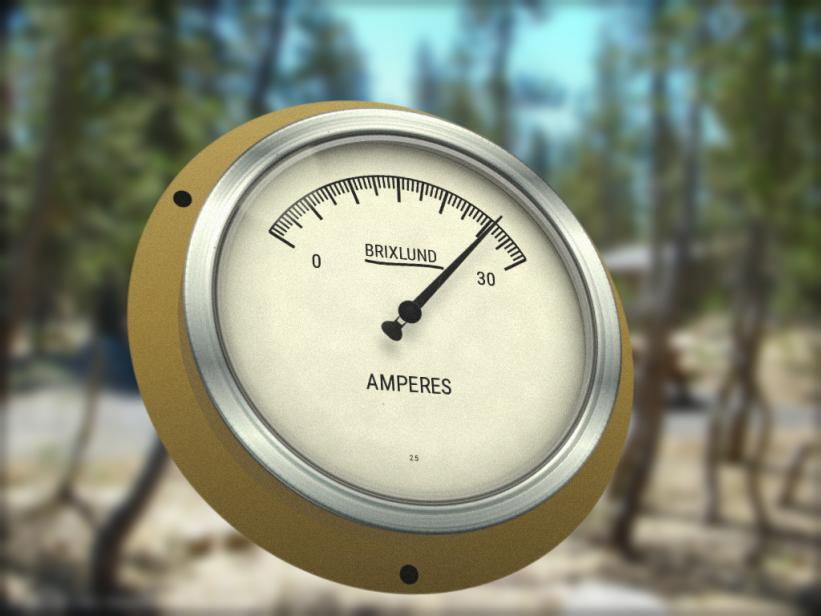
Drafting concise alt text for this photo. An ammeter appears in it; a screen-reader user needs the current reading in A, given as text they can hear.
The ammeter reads 25.5 A
